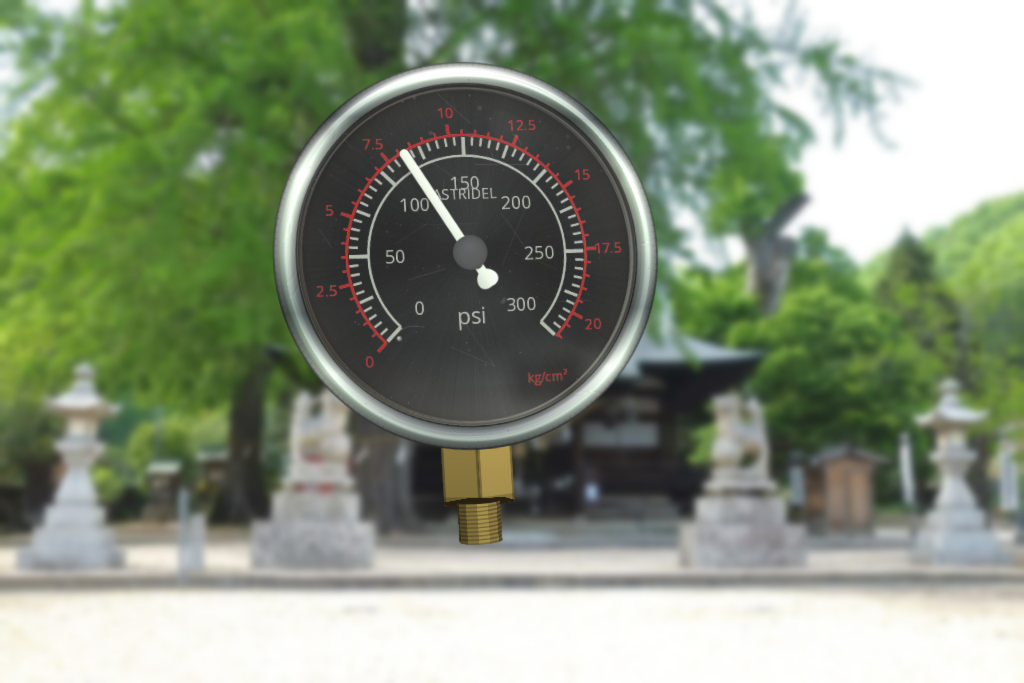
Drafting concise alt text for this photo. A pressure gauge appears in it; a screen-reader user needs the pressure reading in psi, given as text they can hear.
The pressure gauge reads 115 psi
